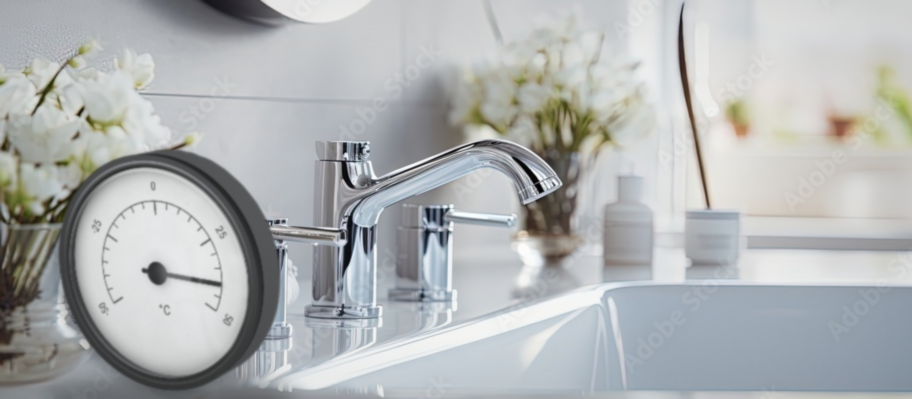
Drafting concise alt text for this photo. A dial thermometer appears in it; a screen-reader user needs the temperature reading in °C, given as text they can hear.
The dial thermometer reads 40 °C
